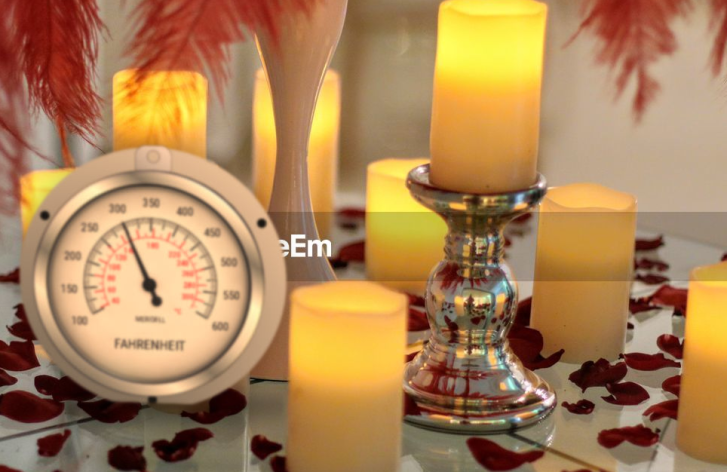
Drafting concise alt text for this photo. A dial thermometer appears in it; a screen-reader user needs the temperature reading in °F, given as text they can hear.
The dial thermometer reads 300 °F
